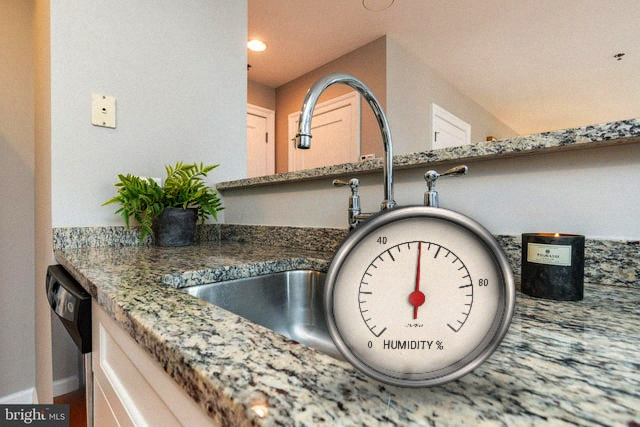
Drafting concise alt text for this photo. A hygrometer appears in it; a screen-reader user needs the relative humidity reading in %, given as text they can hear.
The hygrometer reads 52 %
